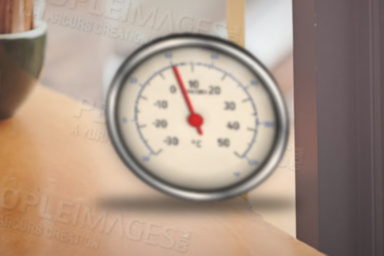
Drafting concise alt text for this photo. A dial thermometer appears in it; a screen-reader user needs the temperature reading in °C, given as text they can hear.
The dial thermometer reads 5 °C
